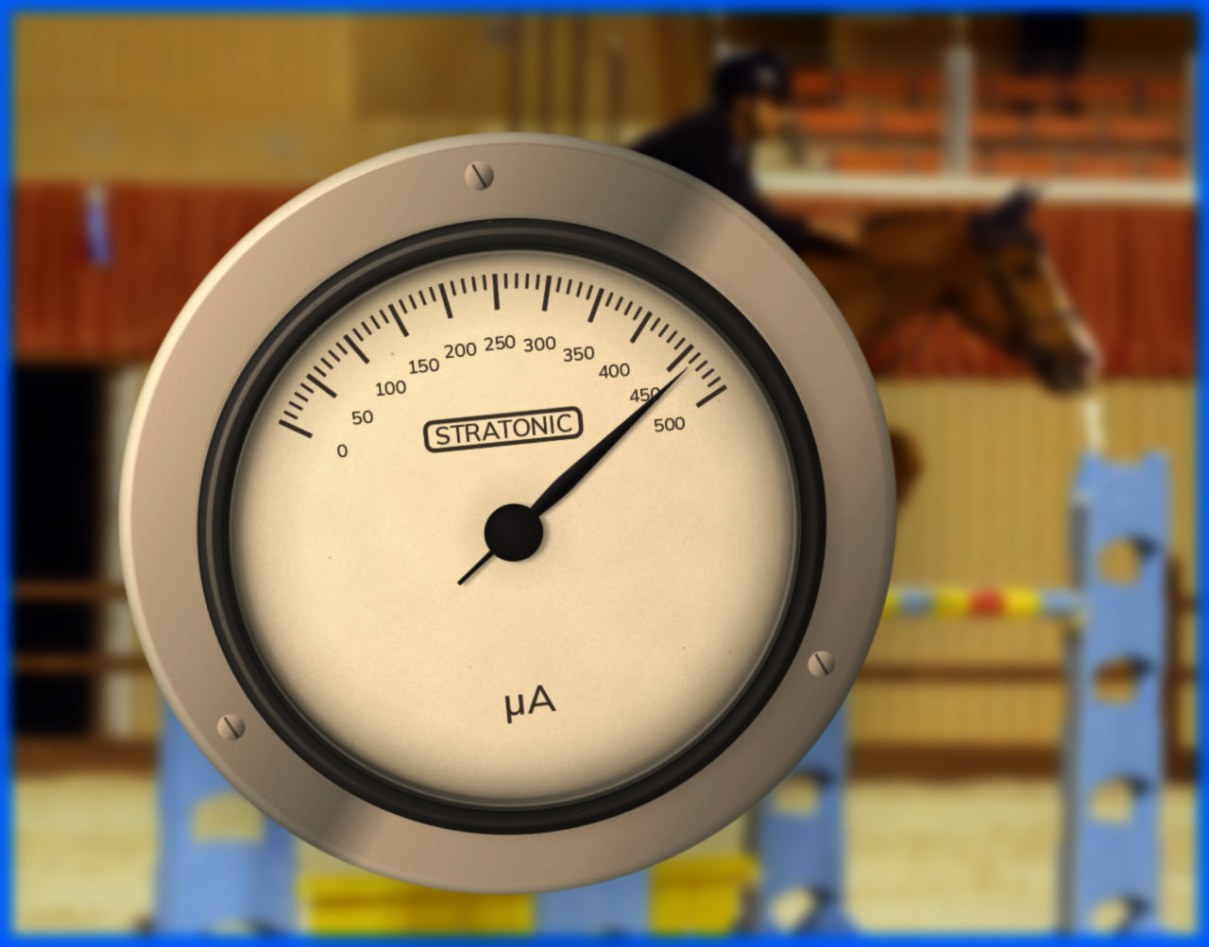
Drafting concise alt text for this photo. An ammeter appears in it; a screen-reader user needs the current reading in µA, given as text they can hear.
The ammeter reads 460 µA
